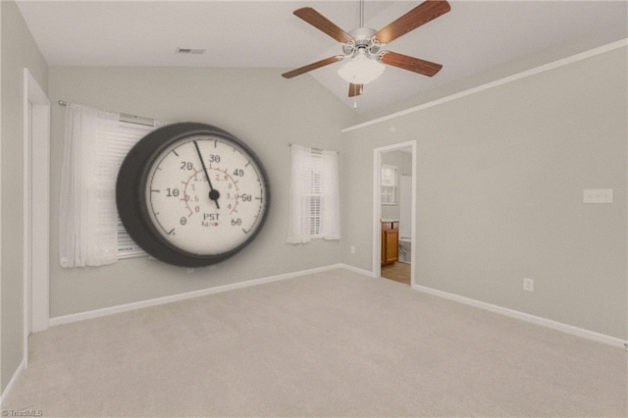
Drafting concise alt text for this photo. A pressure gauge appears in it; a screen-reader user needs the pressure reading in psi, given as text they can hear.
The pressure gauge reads 25 psi
